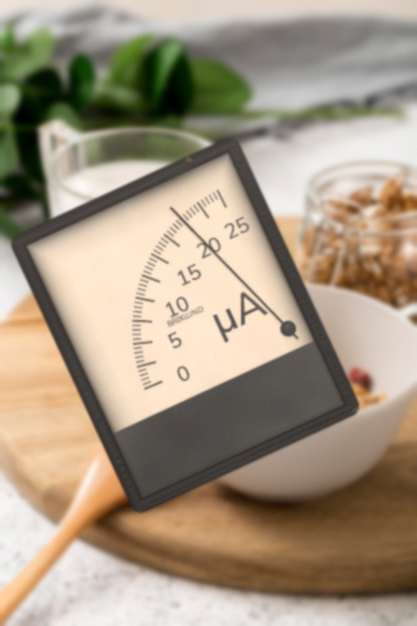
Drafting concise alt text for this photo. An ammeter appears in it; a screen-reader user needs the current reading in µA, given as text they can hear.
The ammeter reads 20 µA
